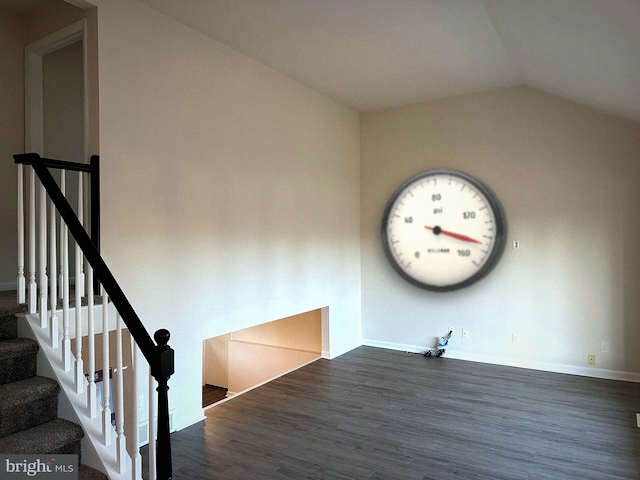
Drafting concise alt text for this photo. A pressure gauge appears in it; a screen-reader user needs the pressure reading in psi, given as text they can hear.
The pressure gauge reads 145 psi
